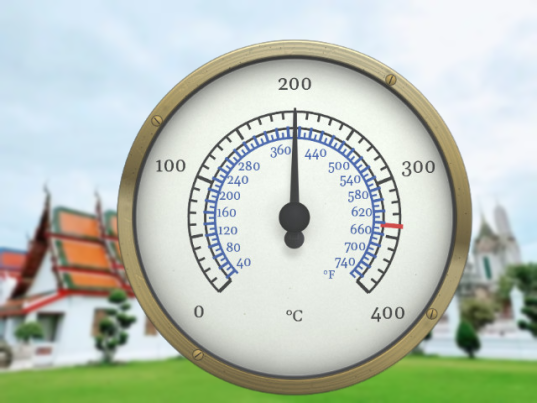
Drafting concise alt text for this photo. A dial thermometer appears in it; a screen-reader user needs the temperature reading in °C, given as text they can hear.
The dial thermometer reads 200 °C
